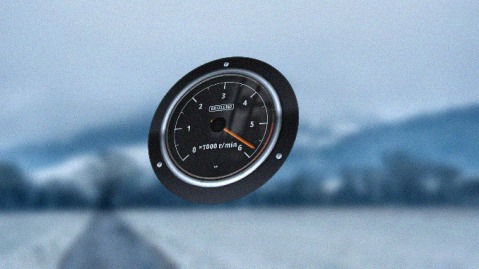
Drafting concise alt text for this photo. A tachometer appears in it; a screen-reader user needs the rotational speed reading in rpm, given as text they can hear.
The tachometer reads 5750 rpm
